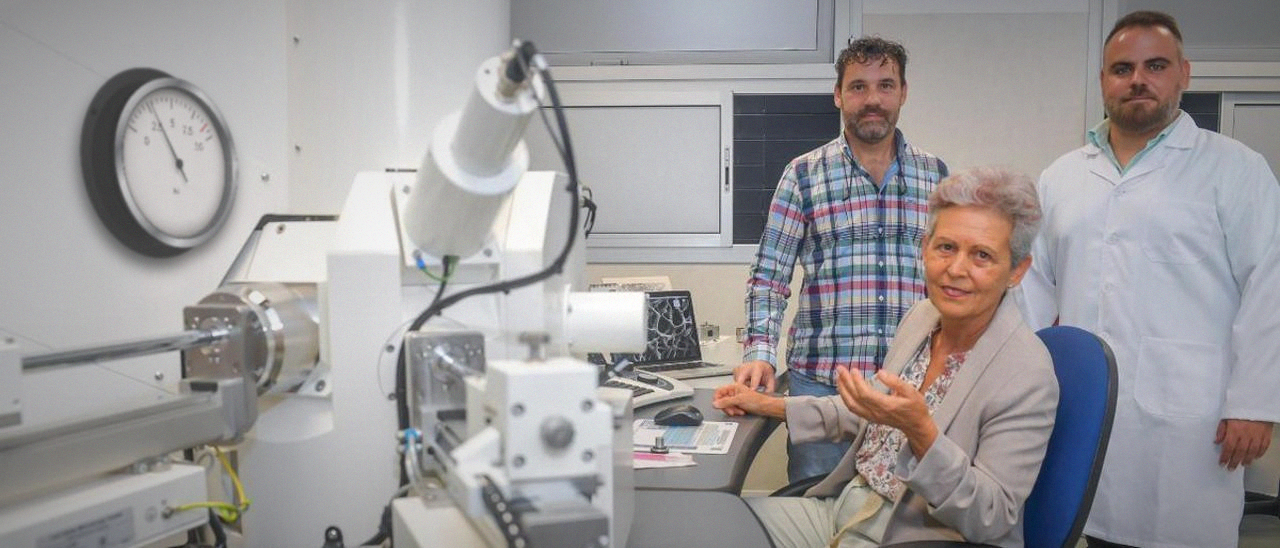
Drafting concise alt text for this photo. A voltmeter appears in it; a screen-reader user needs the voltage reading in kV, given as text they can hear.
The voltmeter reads 2.5 kV
